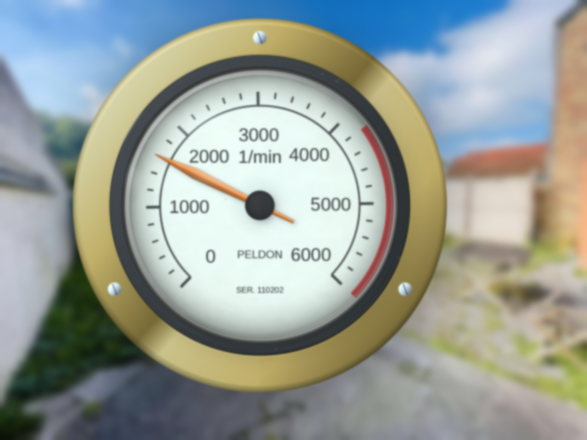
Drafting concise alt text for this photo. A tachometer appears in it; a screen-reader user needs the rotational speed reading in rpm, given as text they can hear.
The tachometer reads 1600 rpm
